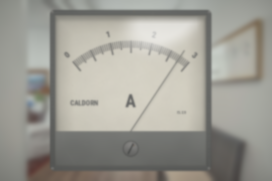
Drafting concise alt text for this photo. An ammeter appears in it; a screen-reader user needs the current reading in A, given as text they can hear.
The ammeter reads 2.75 A
